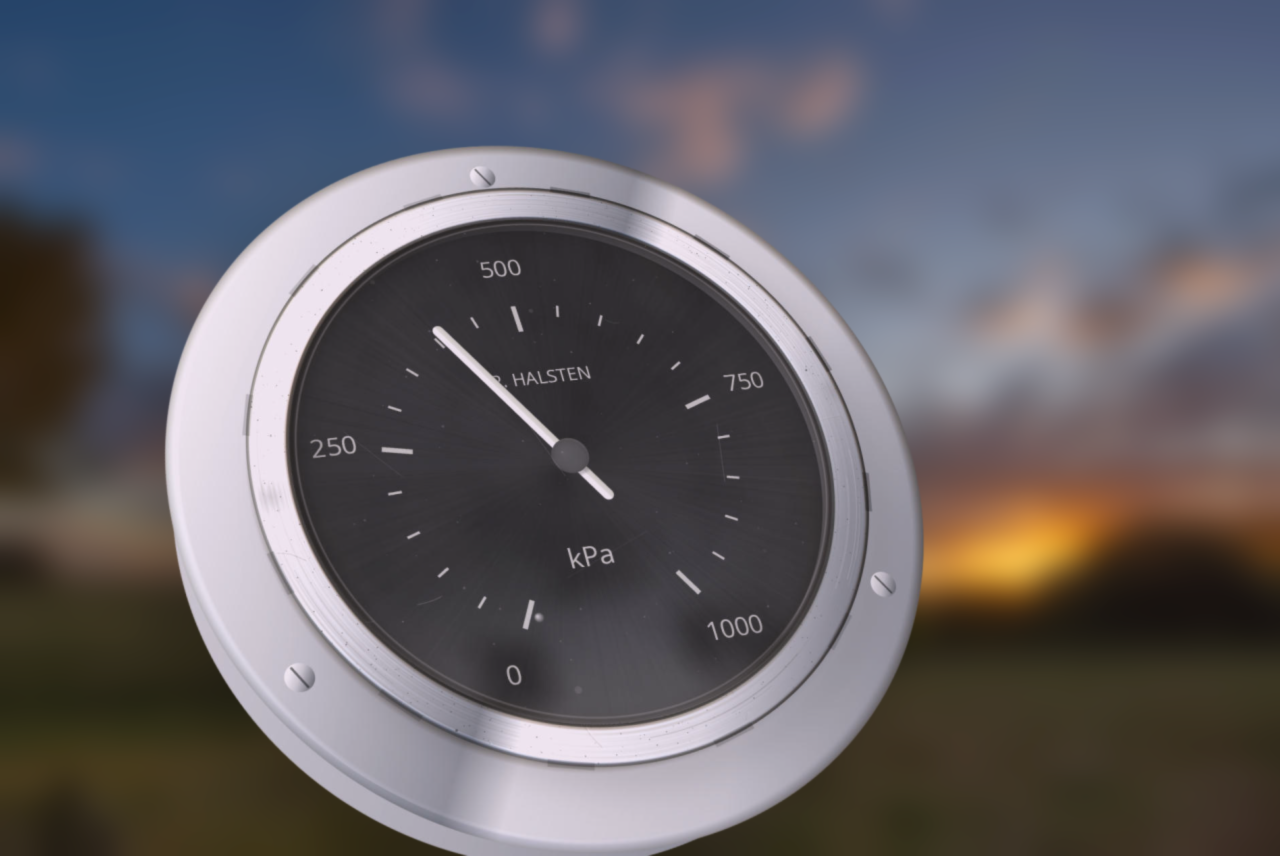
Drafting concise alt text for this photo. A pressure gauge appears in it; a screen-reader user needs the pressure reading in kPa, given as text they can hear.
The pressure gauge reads 400 kPa
